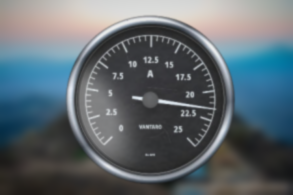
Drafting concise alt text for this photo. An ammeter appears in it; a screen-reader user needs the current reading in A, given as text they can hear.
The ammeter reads 21.5 A
